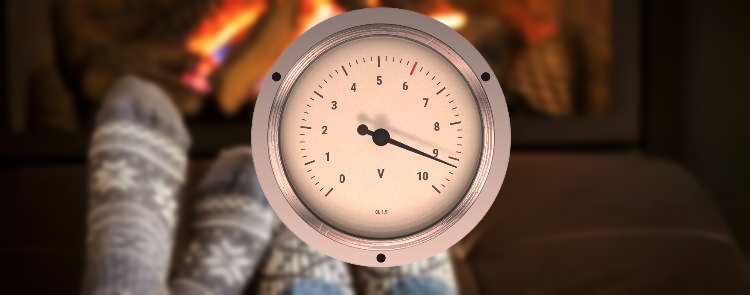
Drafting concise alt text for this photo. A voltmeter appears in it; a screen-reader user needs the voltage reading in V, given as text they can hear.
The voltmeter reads 9.2 V
